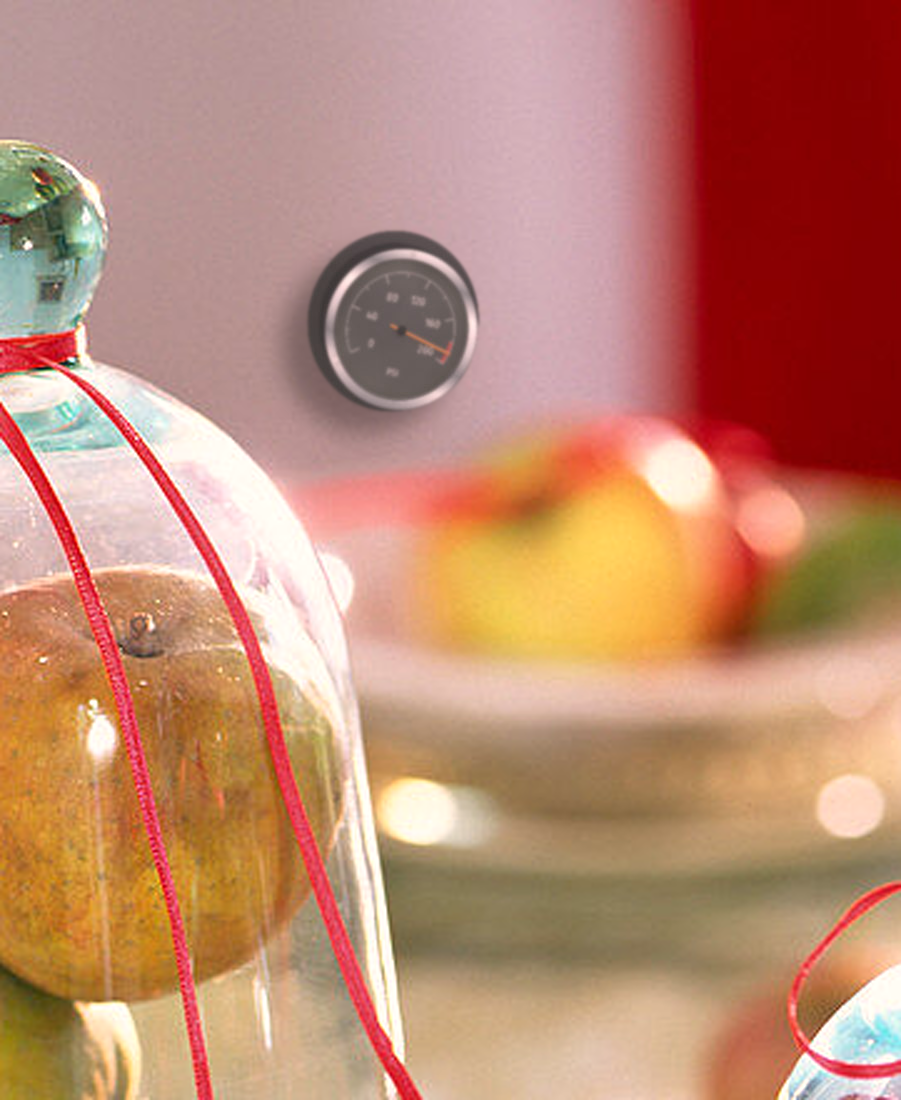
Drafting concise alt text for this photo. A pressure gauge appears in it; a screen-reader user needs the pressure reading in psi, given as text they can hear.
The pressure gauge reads 190 psi
